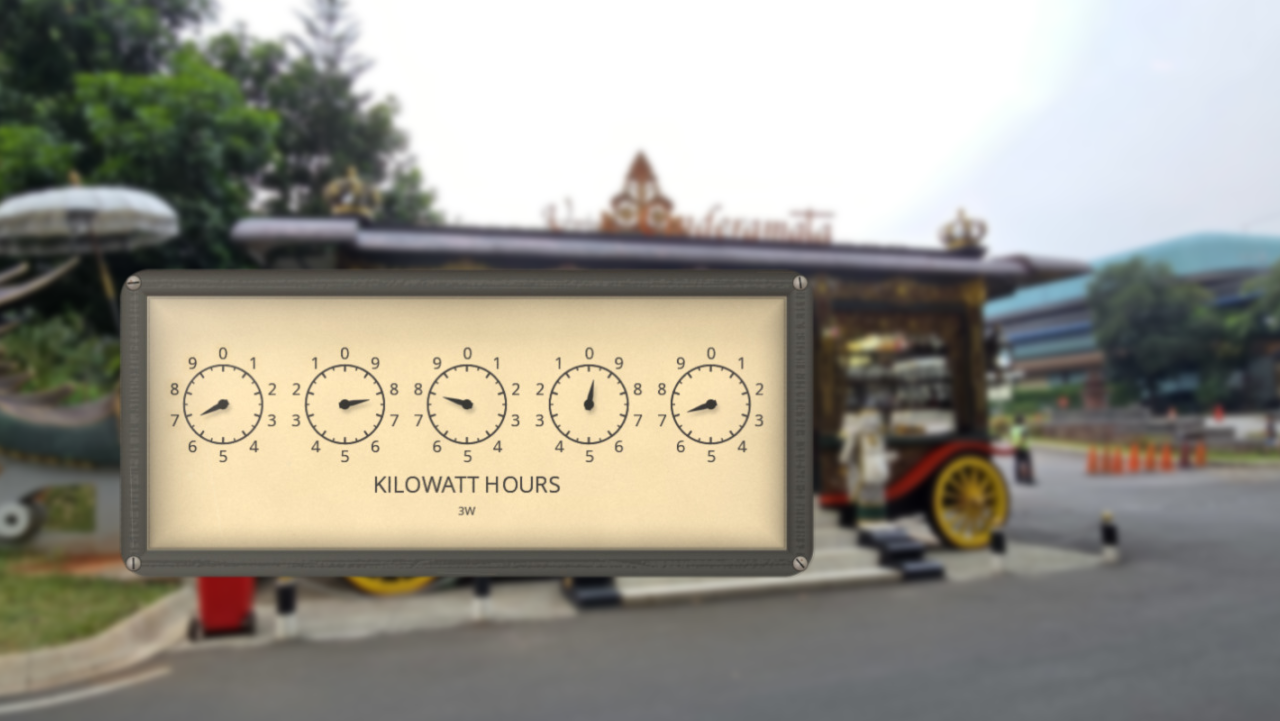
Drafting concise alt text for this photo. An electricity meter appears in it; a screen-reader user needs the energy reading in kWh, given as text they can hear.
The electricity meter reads 67797 kWh
